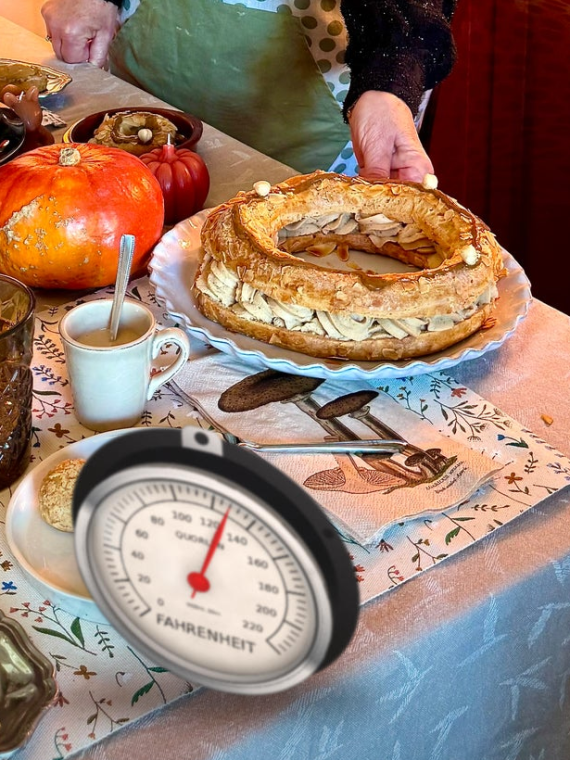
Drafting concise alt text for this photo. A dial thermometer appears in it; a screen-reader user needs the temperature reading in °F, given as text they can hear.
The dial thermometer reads 128 °F
